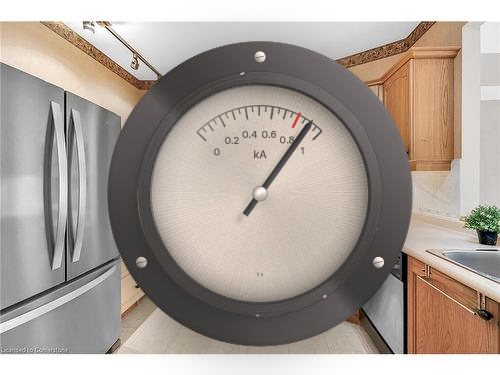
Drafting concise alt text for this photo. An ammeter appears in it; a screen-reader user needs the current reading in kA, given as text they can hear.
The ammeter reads 0.9 kA
